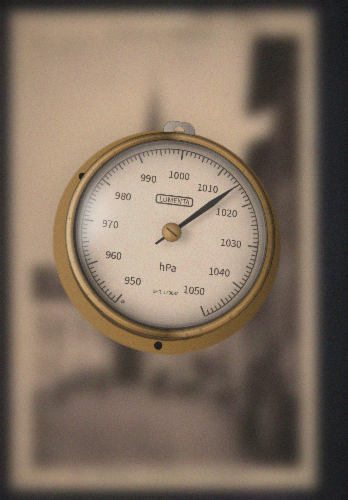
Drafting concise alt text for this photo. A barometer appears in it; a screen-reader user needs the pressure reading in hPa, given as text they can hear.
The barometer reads 1015 hPa
